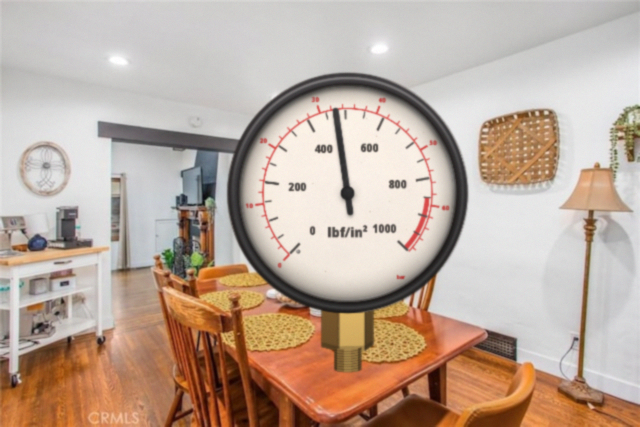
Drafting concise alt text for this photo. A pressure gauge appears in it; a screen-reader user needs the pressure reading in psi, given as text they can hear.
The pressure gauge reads 475 psi
